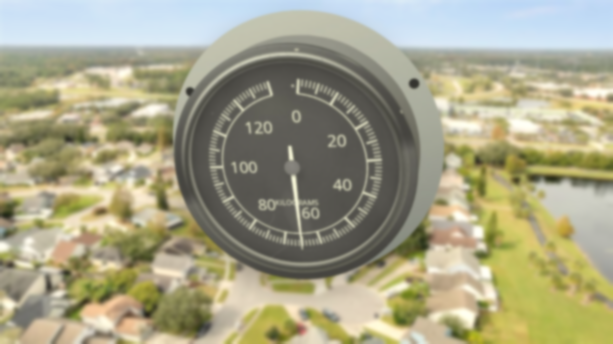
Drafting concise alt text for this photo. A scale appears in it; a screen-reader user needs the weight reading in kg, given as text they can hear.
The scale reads 65 kg
